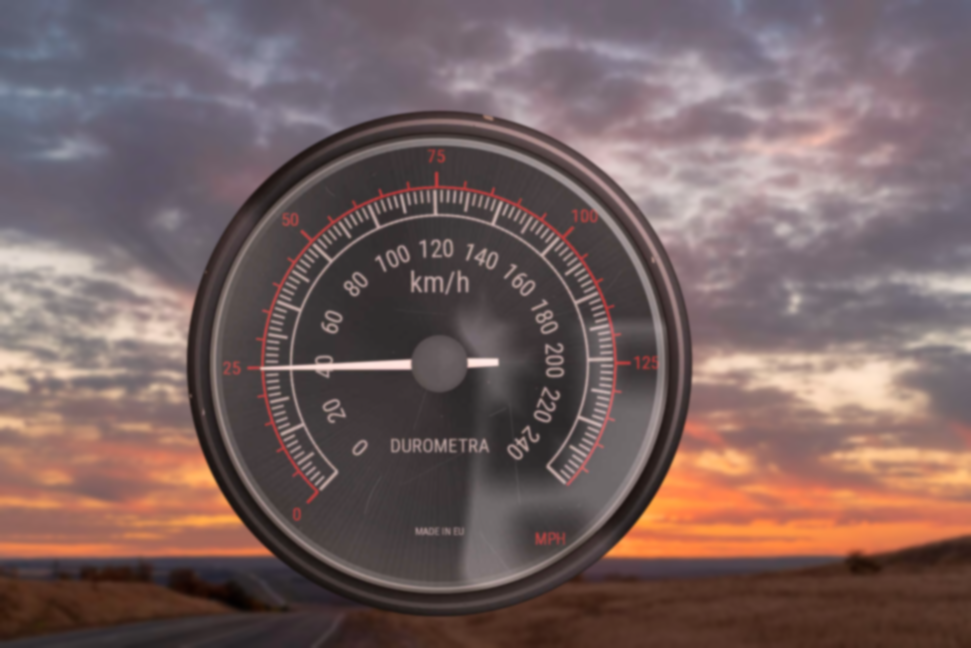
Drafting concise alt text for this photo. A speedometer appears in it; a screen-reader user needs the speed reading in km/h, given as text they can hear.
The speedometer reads 40 km/h
